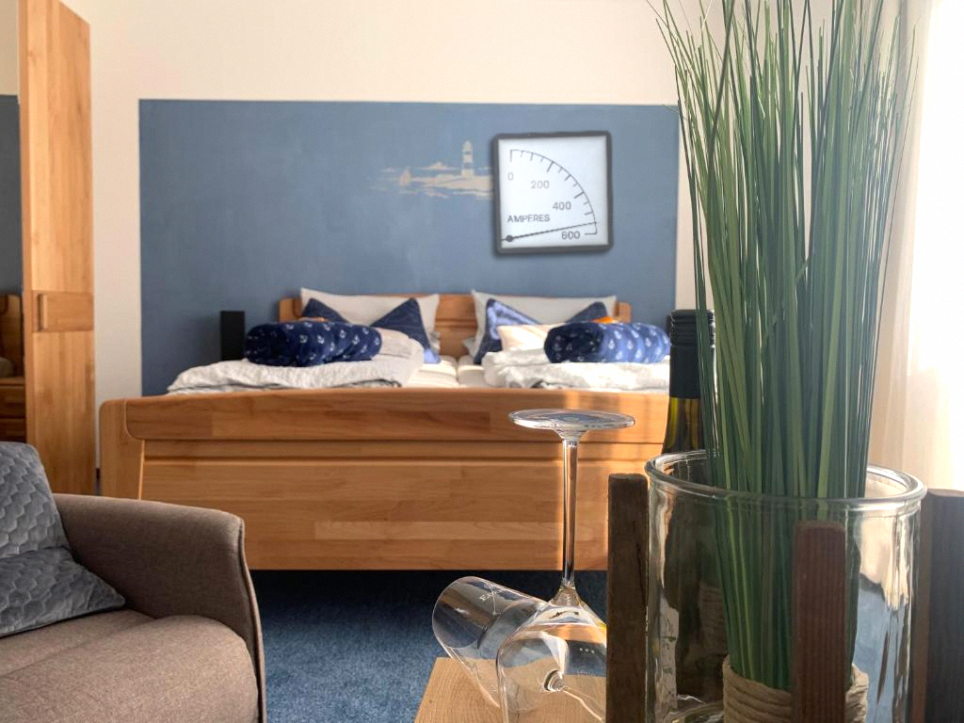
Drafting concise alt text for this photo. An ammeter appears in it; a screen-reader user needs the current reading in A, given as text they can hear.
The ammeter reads 550 A
